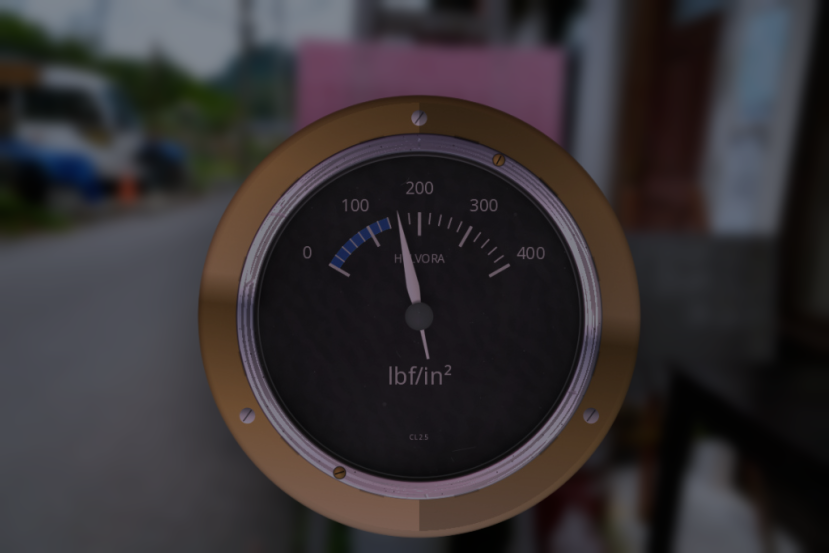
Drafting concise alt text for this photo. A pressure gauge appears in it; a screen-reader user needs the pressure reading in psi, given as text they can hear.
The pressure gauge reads 160 psi
